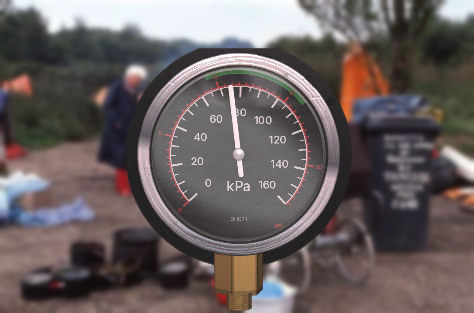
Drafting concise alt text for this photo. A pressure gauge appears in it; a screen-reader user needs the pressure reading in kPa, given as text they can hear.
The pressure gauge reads 75 kPa
